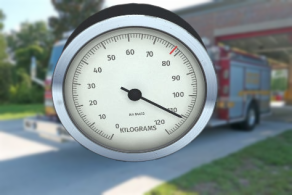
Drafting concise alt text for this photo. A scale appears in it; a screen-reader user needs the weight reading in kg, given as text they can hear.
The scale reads 110 kg
